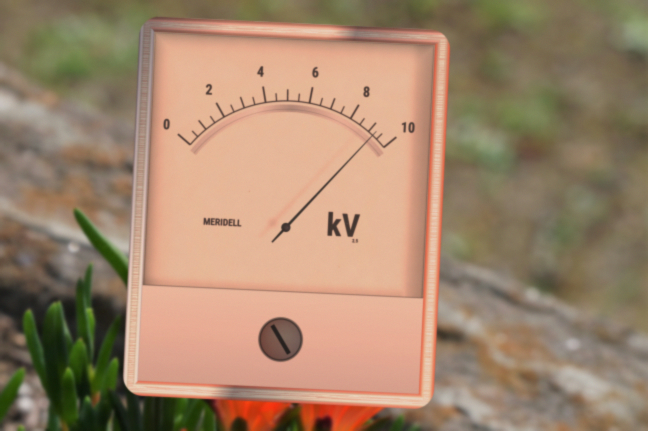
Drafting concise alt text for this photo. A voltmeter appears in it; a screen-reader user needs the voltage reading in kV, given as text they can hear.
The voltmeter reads 9.25 kV
